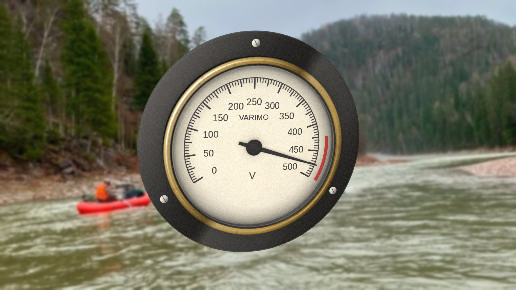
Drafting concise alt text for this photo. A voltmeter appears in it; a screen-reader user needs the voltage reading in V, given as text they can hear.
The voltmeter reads 475 V
